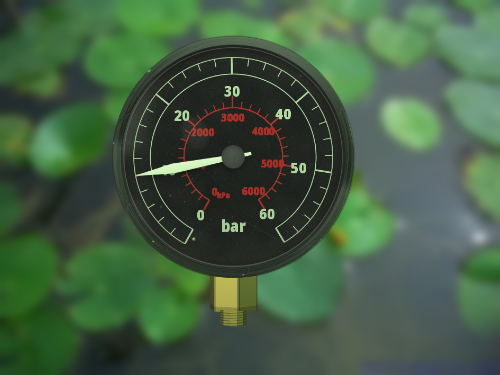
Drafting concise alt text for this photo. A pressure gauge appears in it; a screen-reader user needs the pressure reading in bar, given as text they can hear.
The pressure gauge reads 10 bar
